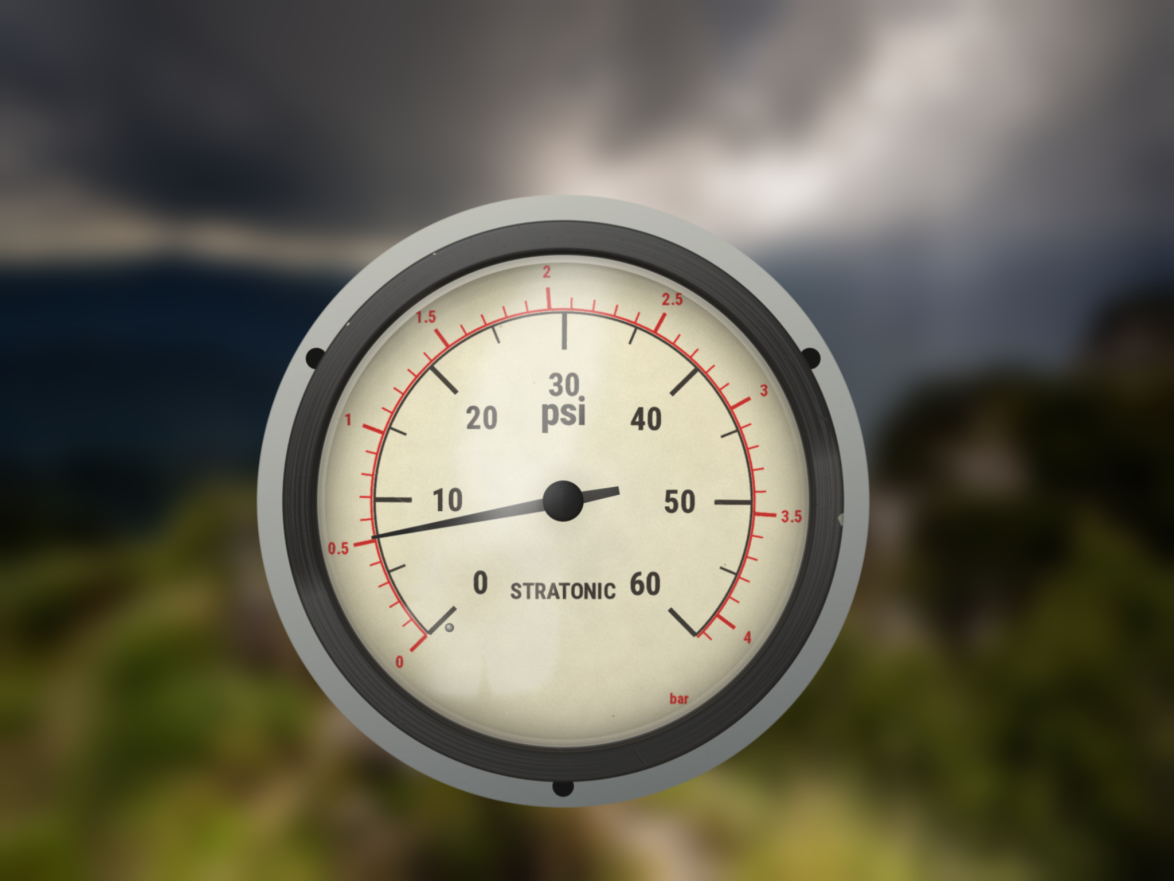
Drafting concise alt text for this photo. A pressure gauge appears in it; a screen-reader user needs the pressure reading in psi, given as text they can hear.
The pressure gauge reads 7.5 psi
